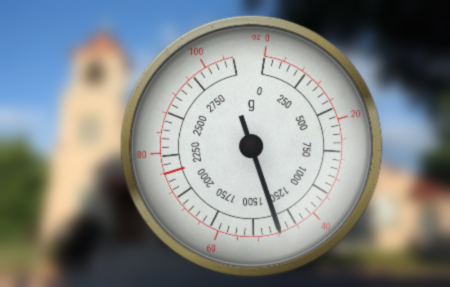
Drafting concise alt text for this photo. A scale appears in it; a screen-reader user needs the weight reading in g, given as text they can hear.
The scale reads 1350 g
